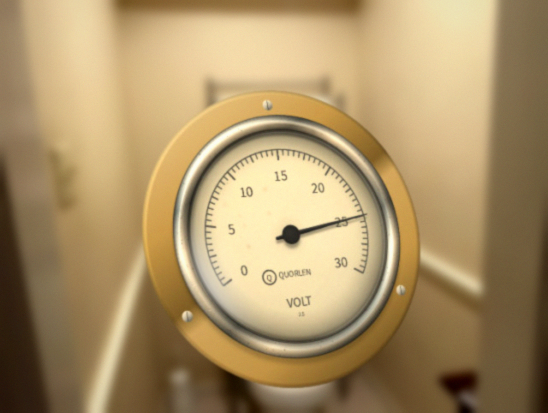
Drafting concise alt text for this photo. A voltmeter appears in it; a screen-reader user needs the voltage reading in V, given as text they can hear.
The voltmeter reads 25 V
